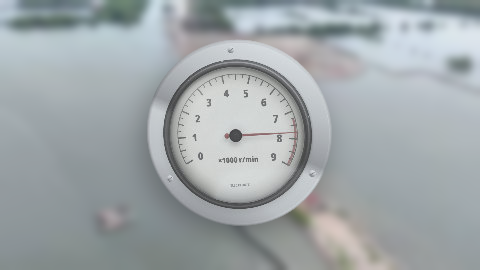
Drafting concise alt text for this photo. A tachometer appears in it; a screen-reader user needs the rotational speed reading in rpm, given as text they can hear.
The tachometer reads 7750 rpm
